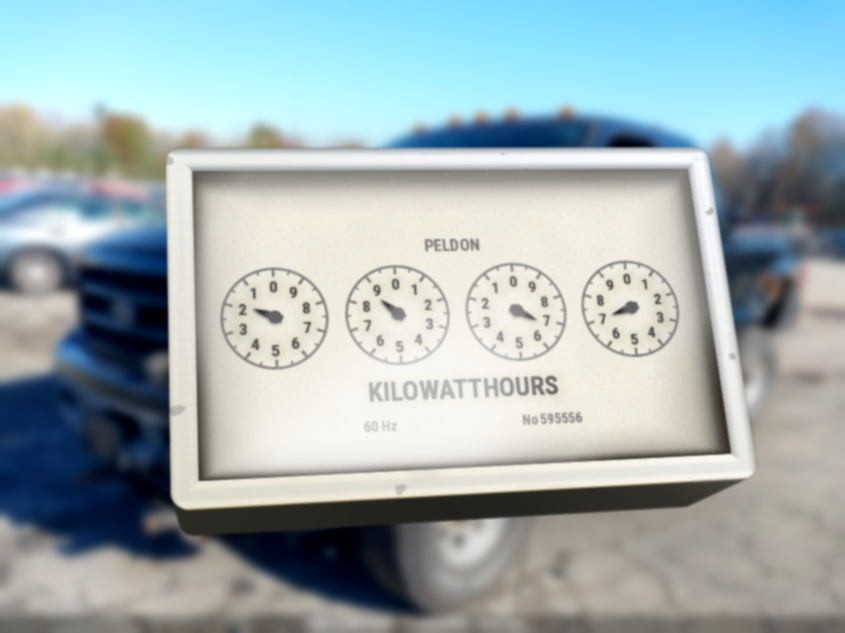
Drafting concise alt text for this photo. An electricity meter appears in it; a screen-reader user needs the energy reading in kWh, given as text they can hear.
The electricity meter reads 1867 kWh
